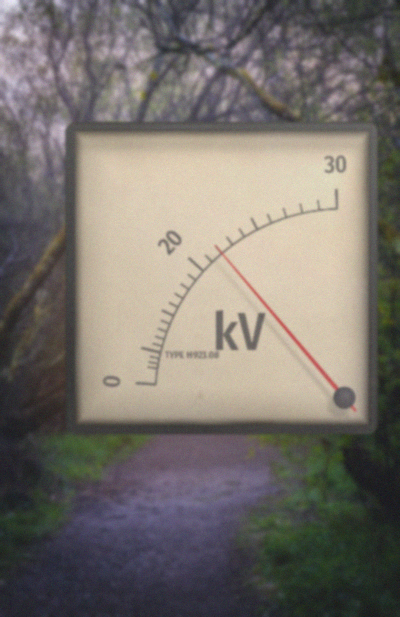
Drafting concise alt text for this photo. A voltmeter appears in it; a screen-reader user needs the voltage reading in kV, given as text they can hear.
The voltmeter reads 22 kV
